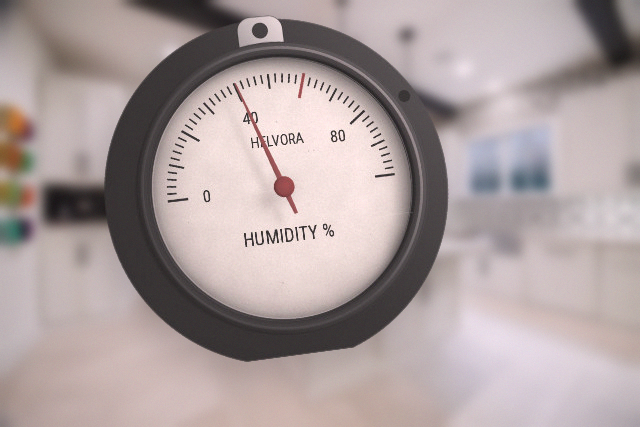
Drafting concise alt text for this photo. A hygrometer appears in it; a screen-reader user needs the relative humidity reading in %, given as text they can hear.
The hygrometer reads 40 %
